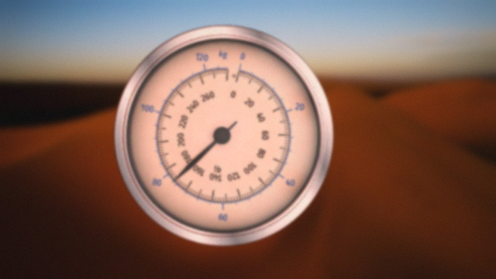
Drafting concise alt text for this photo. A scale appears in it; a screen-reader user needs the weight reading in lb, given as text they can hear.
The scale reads 170 lb
